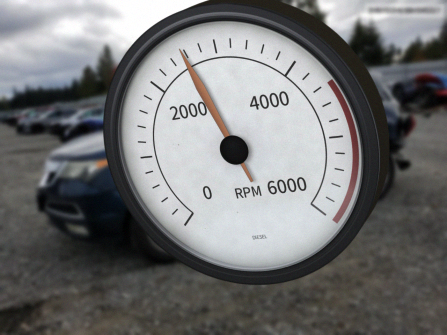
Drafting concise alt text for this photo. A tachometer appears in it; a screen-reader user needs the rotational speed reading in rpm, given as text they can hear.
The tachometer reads 2600 rpm
